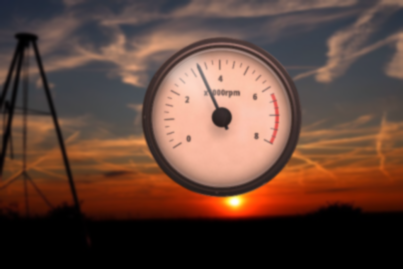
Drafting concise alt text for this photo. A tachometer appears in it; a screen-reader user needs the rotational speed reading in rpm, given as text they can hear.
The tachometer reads 3250 rpm
